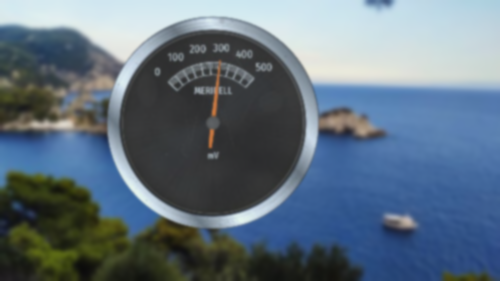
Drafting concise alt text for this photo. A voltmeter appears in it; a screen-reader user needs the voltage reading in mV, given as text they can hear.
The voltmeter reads 300 mV
